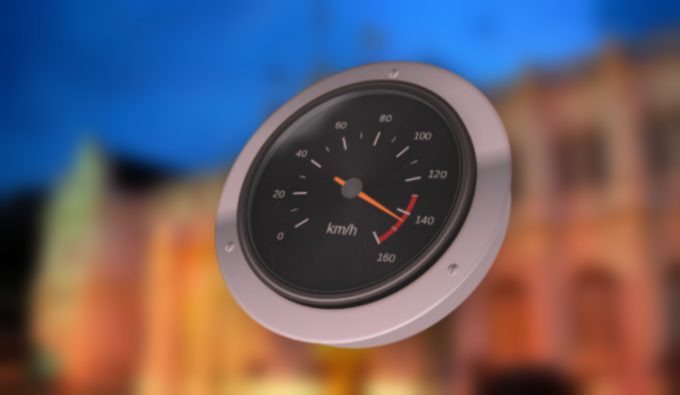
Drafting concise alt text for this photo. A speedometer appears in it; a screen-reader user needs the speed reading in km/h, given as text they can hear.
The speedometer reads 145 km/h
